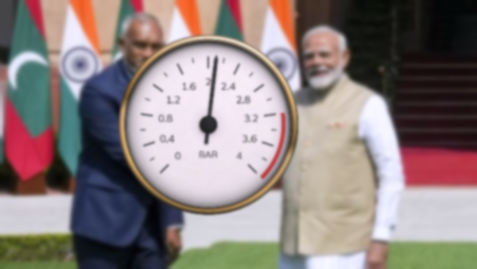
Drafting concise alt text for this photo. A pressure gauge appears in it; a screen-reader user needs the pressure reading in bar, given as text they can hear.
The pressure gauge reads 2.1 bar
